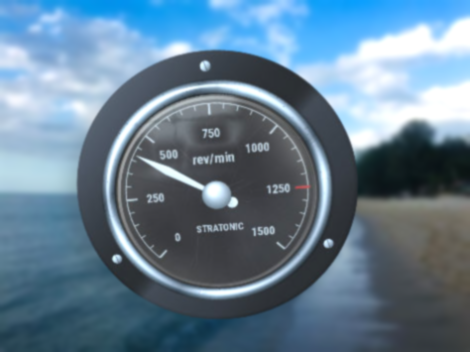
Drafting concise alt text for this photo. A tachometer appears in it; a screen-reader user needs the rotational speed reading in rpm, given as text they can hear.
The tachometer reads 425 rpm
